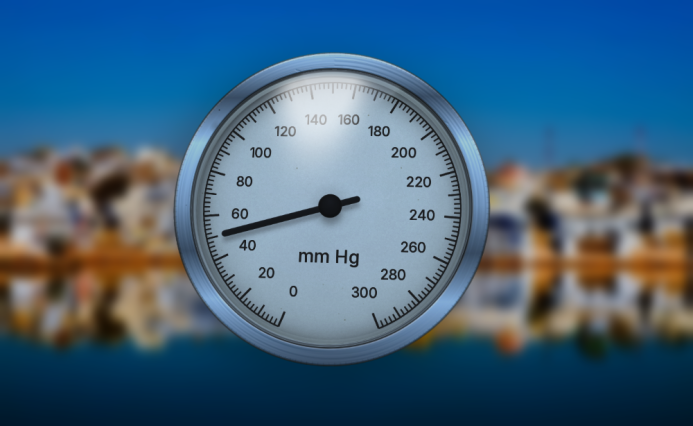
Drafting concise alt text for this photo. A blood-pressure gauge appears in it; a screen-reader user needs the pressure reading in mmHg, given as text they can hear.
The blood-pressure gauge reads 50 mmHg
